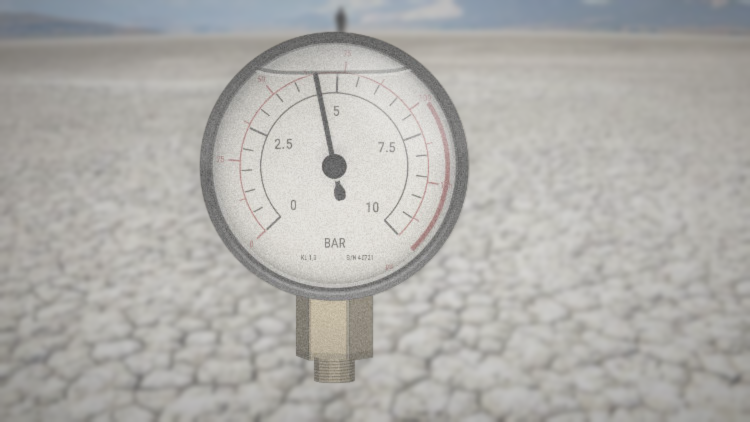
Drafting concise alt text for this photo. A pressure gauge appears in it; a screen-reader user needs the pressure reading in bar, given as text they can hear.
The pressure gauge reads 4.5 bar
